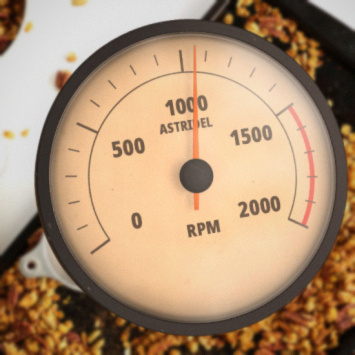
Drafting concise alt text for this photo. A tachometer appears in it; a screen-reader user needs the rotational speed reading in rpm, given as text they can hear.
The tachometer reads 1050 rpm
